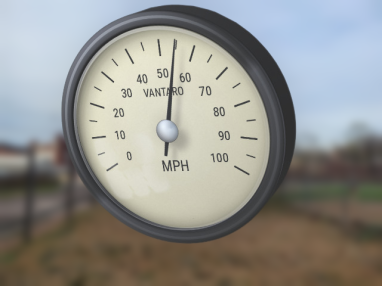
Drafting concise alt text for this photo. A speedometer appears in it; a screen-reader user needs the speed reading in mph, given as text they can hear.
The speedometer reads 55 mph
